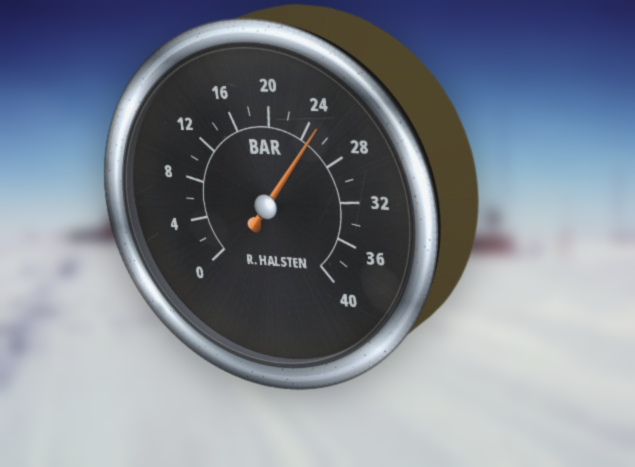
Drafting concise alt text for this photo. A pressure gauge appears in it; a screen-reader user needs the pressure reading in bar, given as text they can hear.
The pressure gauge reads 25 bar
